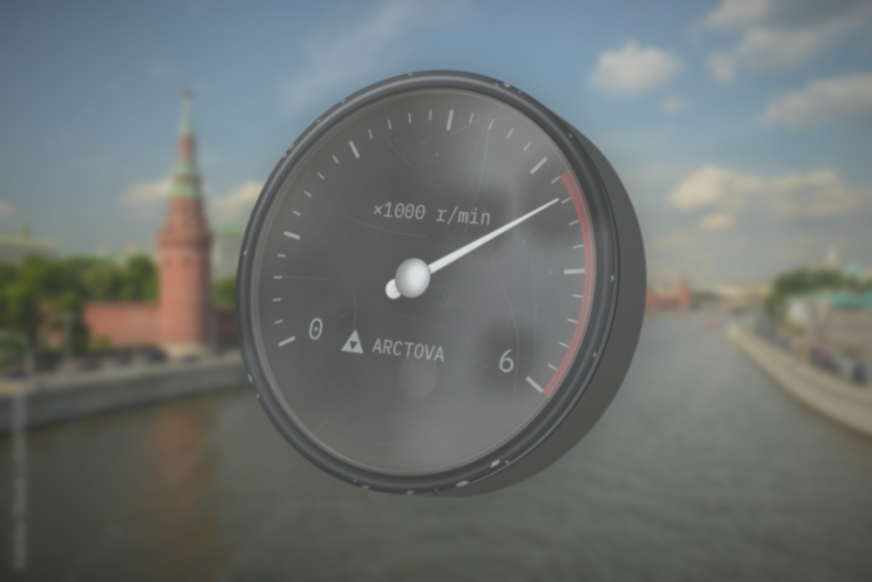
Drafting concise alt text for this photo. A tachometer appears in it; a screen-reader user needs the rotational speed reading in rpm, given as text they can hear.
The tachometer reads 4400 rpm
